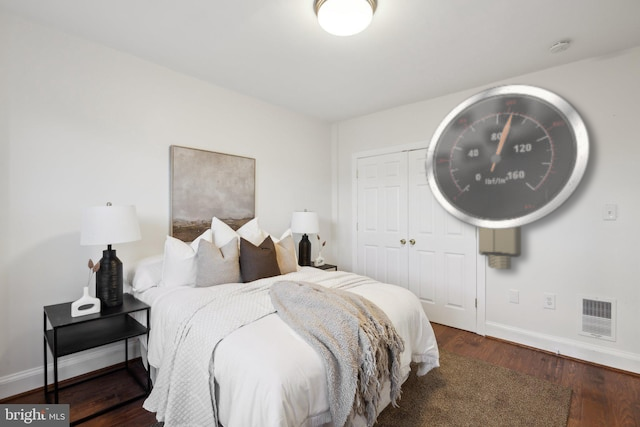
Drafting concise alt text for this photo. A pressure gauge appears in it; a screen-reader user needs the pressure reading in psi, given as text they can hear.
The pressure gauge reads 90 psi
